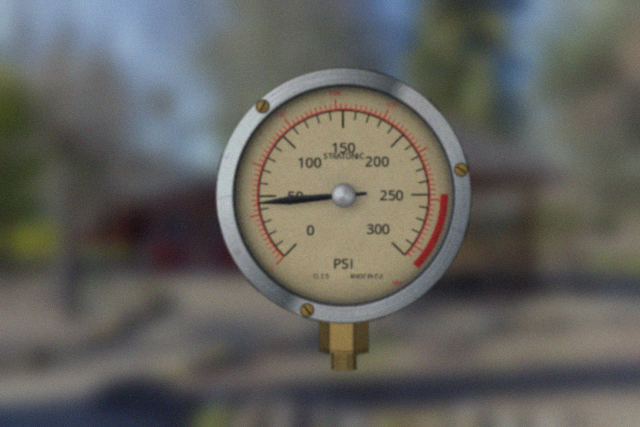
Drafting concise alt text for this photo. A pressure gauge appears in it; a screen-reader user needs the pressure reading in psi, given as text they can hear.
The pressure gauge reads 45 psi
